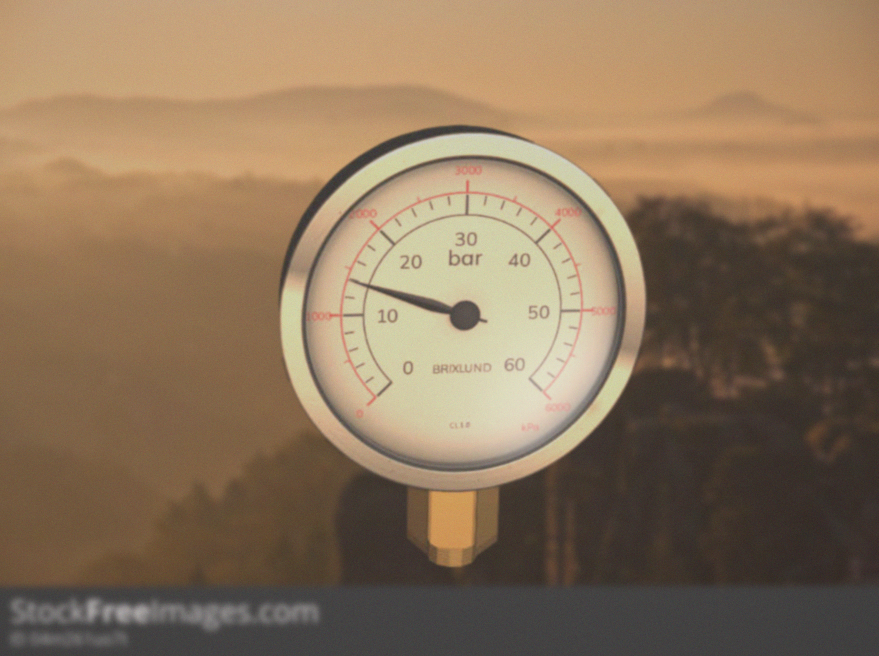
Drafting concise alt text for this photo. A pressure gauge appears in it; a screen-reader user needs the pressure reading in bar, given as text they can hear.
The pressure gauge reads 14 bar
